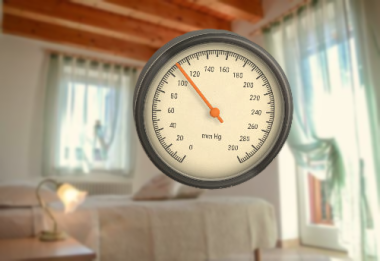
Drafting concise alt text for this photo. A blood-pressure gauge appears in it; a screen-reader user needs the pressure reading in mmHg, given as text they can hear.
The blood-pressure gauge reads 110 mmHg
